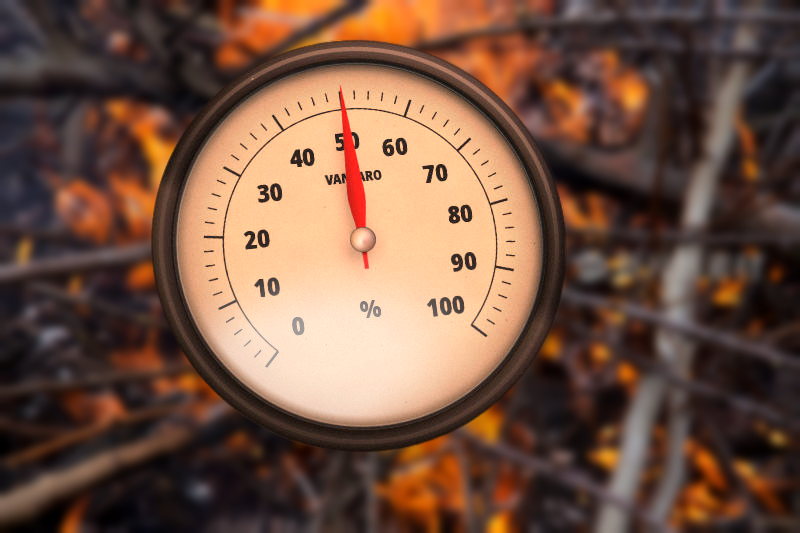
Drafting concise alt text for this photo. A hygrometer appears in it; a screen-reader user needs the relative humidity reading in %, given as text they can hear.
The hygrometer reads 50 %
